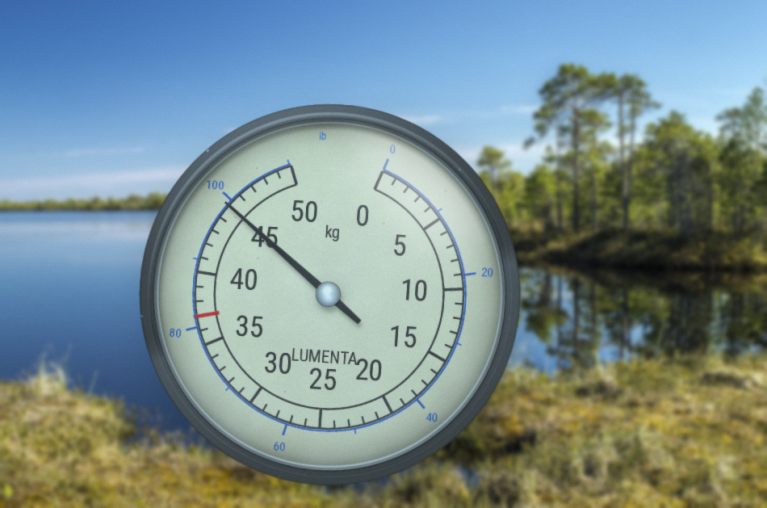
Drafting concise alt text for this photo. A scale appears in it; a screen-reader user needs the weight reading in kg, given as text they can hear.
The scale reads 45 kg
